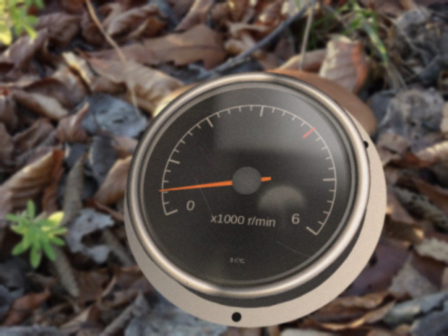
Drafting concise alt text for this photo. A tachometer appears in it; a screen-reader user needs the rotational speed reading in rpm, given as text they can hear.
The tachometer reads 400 rpm
